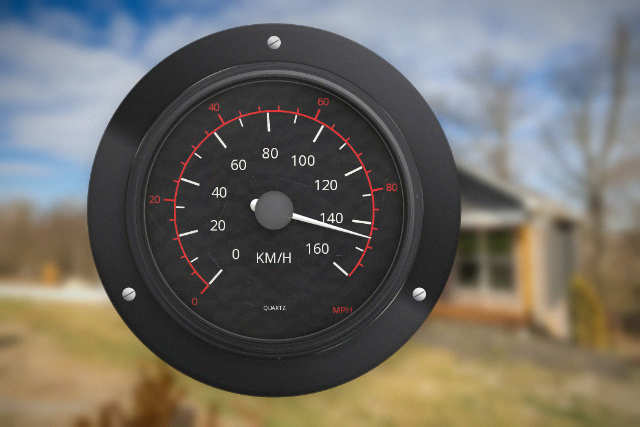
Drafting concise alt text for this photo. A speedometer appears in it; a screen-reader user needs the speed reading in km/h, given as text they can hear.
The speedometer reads 145 km/h
